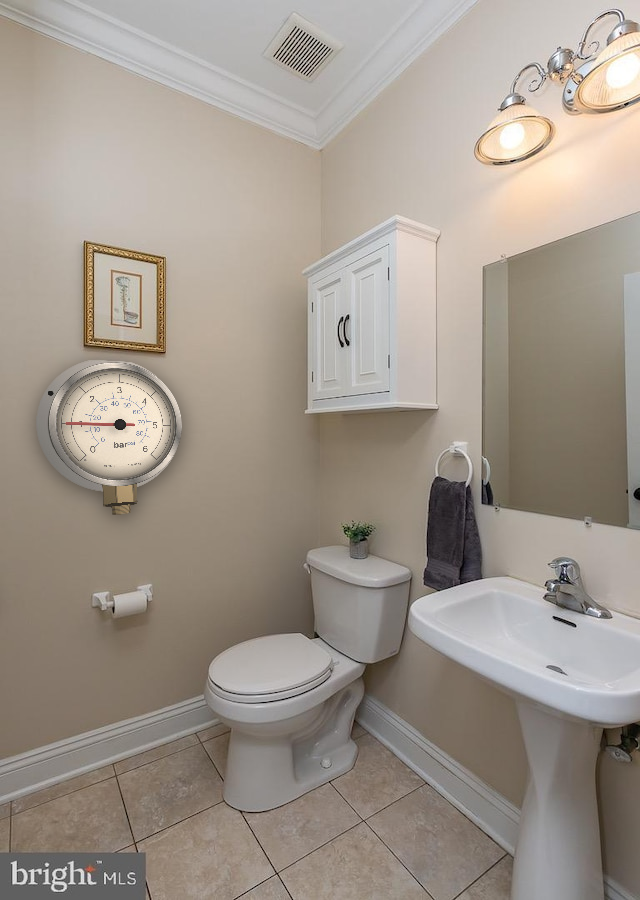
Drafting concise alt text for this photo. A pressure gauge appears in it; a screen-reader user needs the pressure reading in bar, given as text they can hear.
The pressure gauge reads 1 bar
